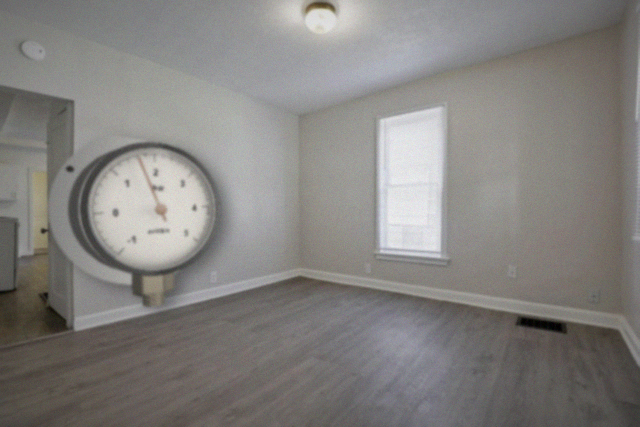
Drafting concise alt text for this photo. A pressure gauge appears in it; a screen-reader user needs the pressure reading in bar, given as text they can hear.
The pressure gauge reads 1.6 bar
